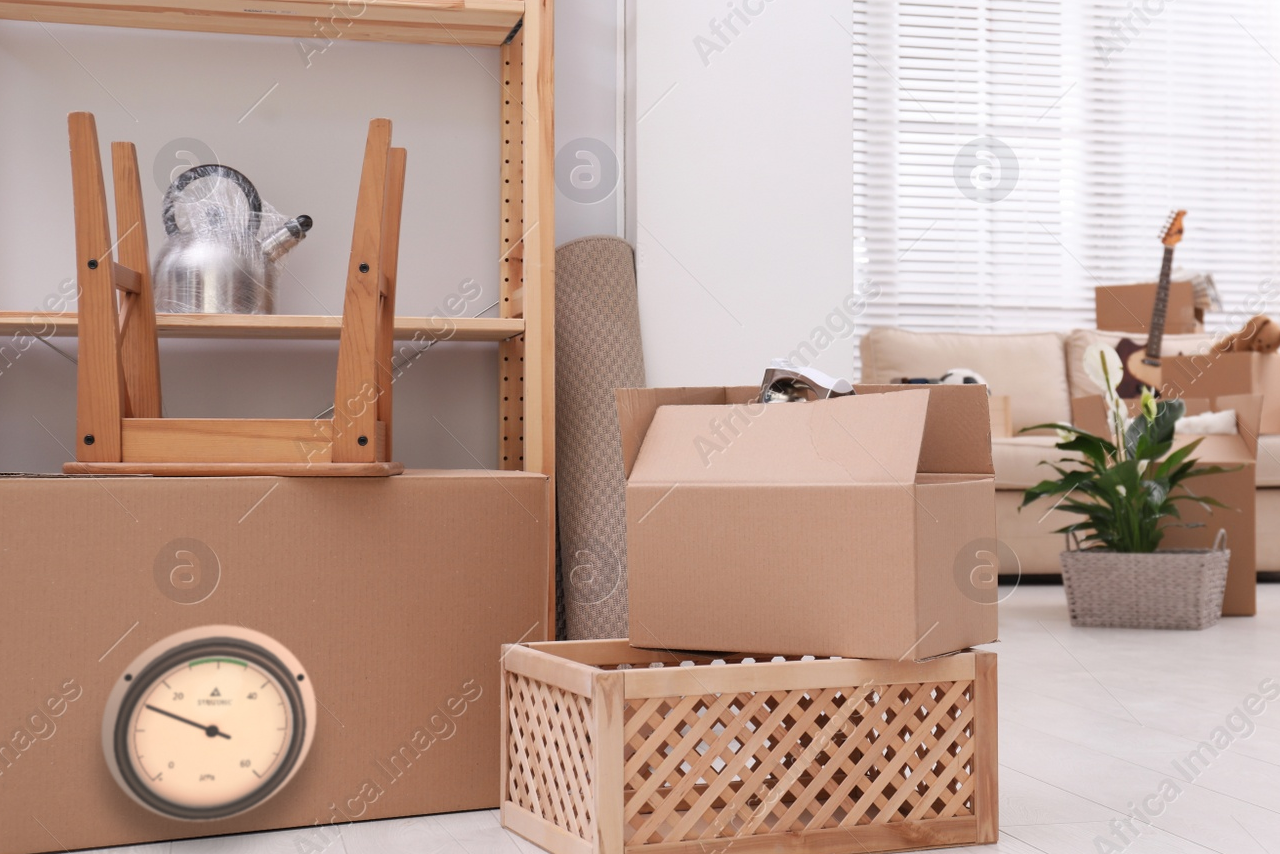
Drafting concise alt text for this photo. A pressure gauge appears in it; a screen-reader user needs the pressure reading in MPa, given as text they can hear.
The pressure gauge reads 15 MPa
